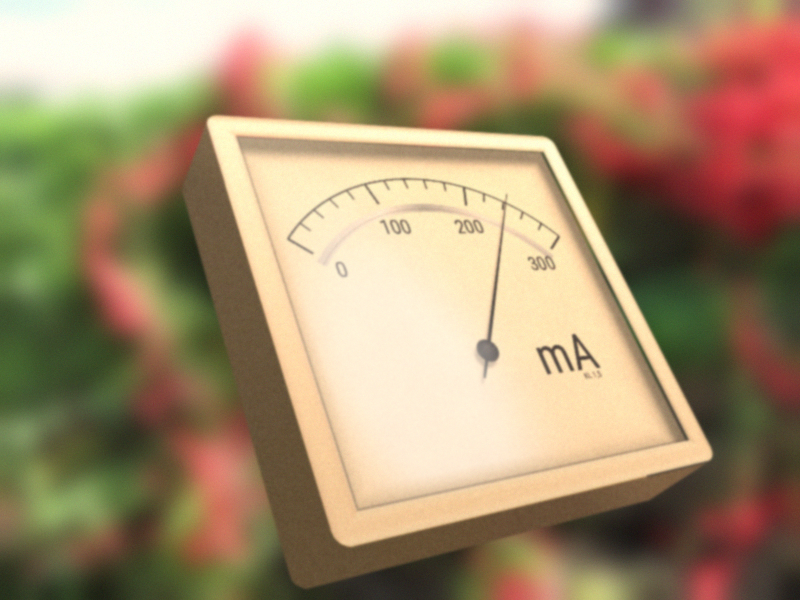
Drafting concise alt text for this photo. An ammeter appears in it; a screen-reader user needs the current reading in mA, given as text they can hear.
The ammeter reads 240 mA
